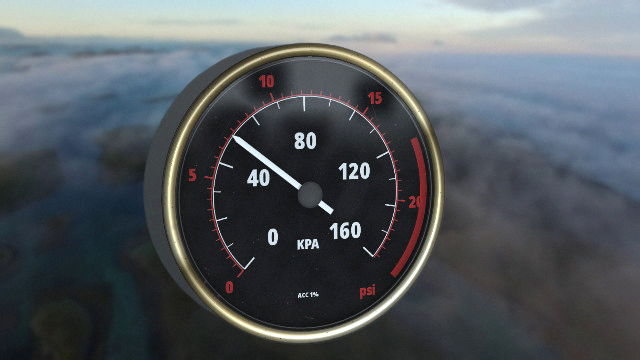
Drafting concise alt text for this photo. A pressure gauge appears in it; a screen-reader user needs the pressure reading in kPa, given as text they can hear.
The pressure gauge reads 50 kPa
